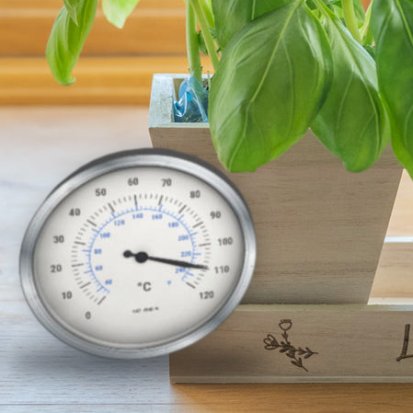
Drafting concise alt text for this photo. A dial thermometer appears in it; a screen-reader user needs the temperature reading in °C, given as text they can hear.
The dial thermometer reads 110 °C
